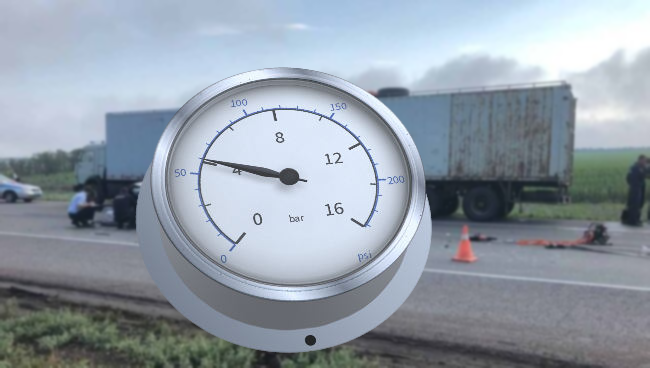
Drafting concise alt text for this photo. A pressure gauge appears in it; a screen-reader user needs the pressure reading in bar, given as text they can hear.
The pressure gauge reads 4 bar
